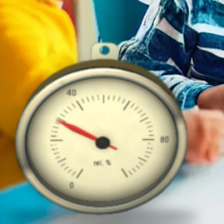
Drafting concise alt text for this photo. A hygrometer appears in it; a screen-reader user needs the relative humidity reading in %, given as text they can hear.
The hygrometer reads 30 %
